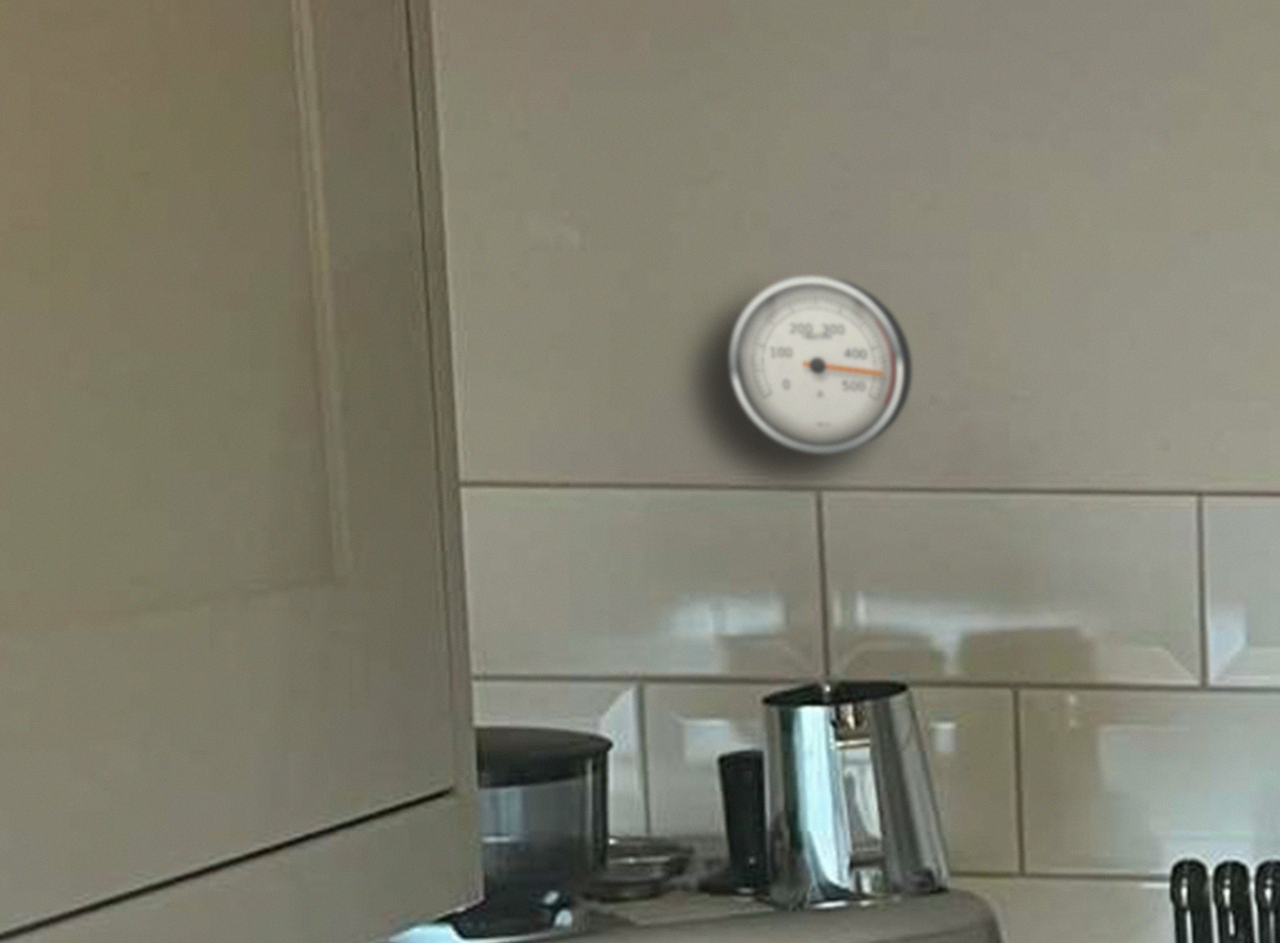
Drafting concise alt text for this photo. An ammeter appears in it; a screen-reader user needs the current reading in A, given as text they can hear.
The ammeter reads 450 A
